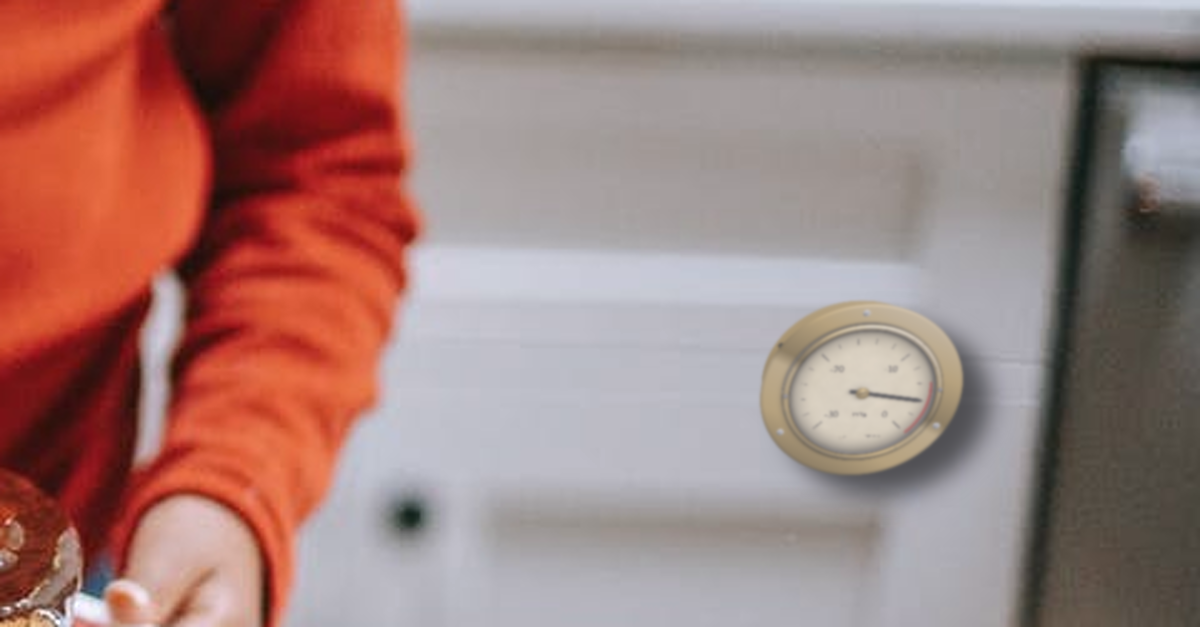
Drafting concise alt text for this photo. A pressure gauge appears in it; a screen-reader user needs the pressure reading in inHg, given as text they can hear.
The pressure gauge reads -4 inHg
